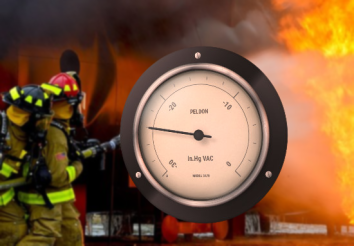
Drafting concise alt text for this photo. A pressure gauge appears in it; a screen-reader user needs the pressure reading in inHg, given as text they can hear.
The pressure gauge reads -24 inHg
